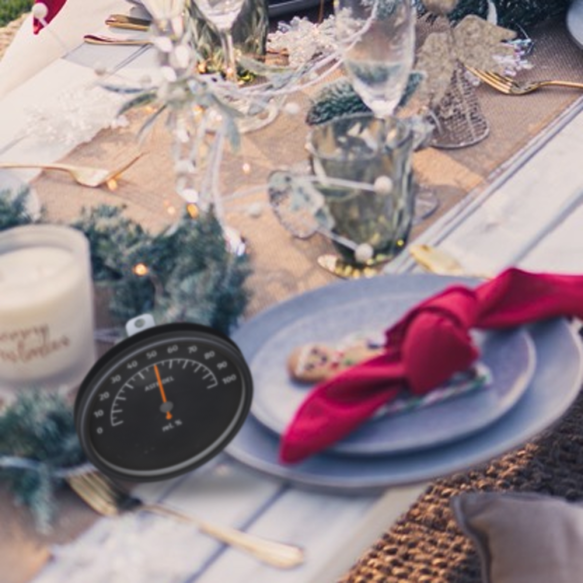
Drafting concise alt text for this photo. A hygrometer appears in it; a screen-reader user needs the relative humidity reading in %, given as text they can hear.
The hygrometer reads 50 %
